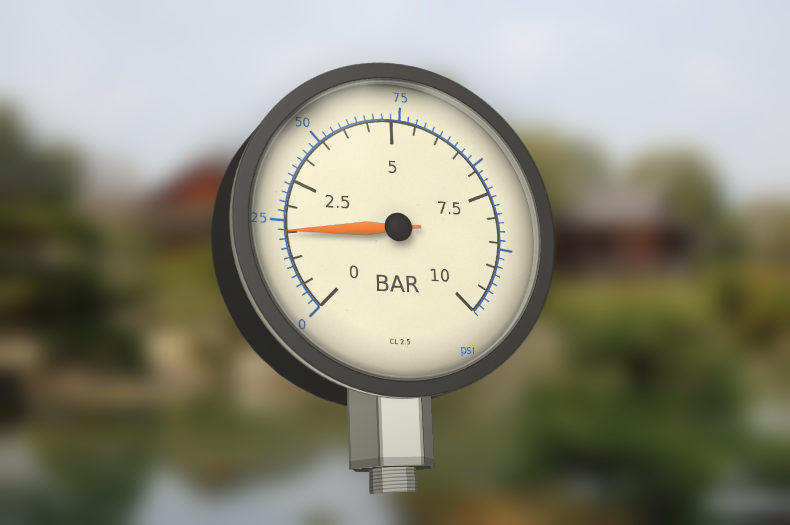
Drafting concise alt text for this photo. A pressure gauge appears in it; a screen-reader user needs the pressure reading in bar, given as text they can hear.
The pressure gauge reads 1.5 bar
